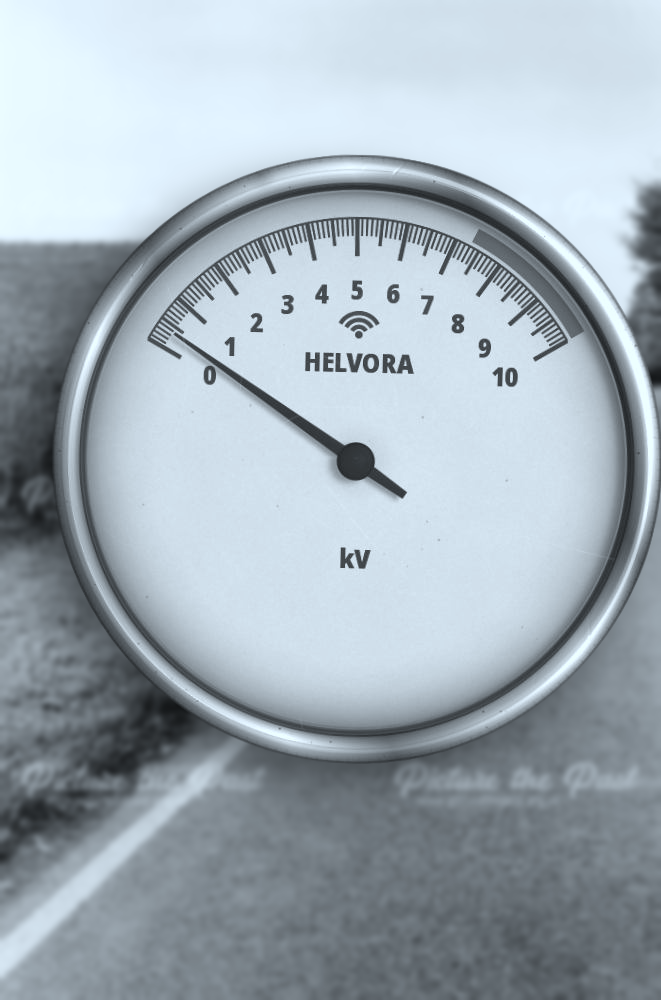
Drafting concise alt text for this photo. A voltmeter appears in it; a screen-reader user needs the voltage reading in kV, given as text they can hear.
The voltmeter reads 0.4 kV
